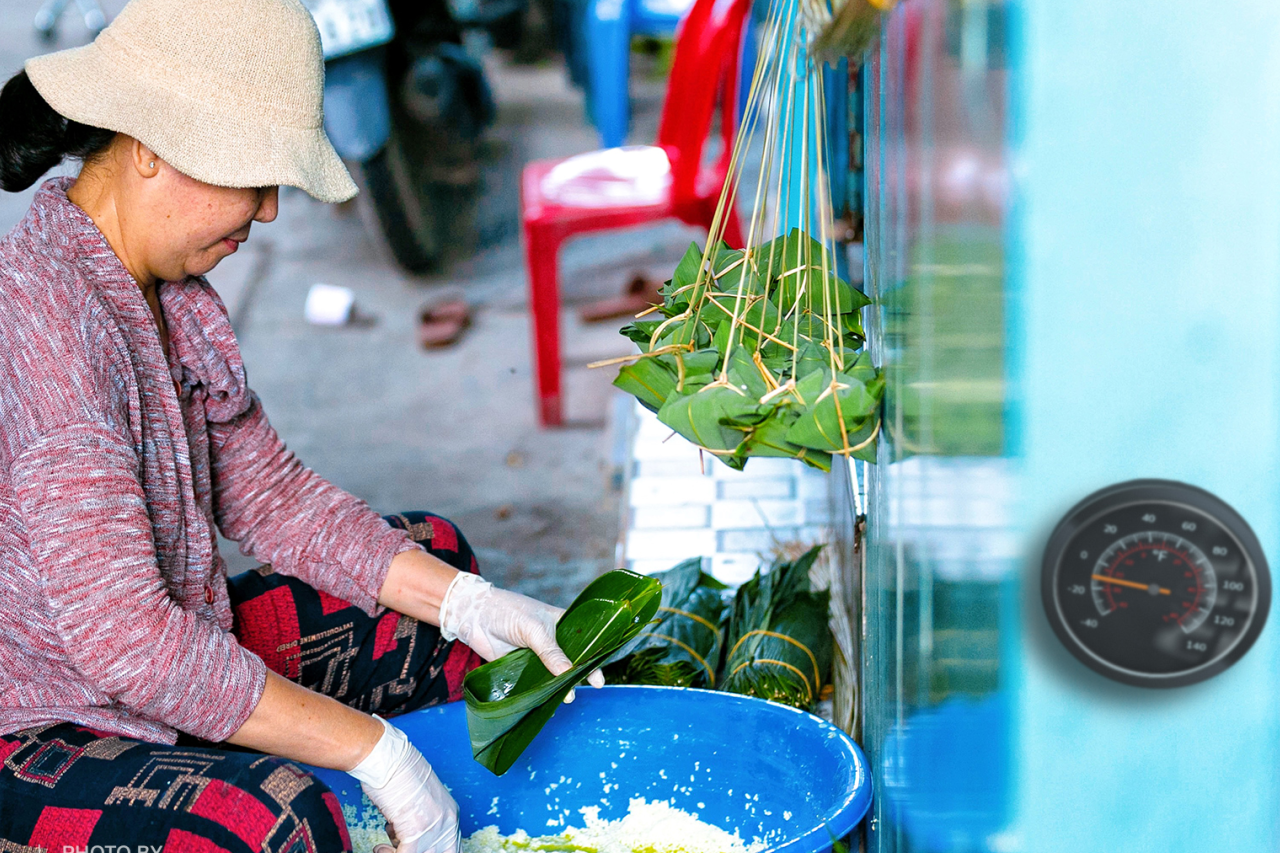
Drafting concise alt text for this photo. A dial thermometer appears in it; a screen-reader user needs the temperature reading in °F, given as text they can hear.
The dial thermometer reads -10 °F
